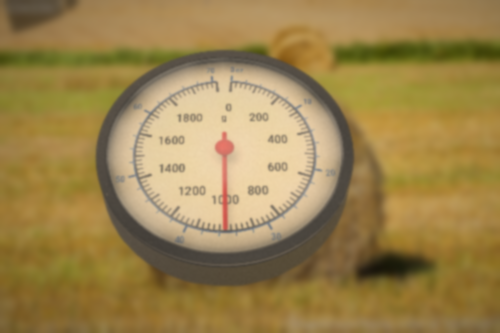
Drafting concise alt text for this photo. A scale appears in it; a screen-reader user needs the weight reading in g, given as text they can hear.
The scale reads 1000 g
